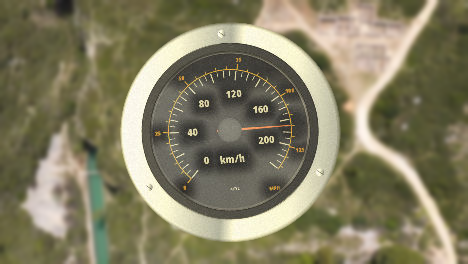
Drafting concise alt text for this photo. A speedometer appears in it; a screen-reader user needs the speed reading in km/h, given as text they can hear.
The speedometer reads 185 km/h
